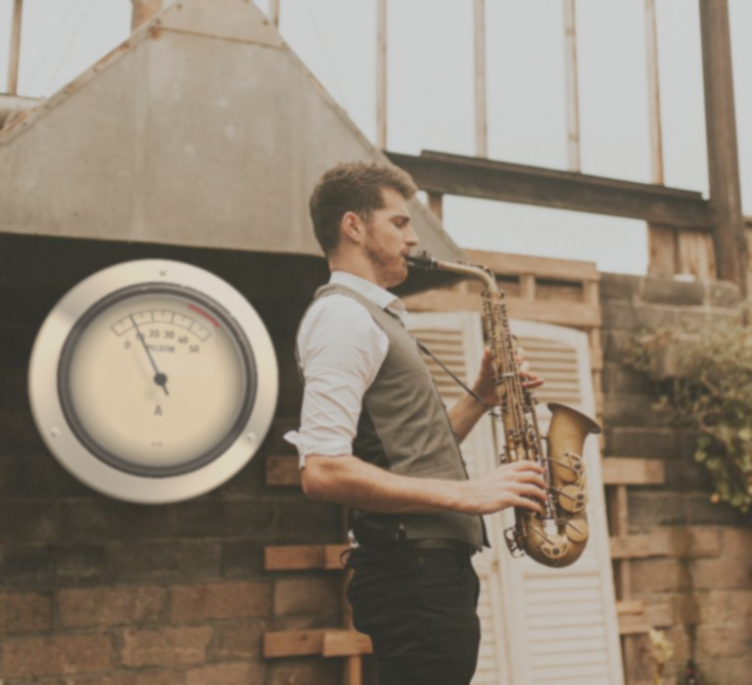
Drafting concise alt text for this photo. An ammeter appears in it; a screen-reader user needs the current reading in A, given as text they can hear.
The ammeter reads 10 A
